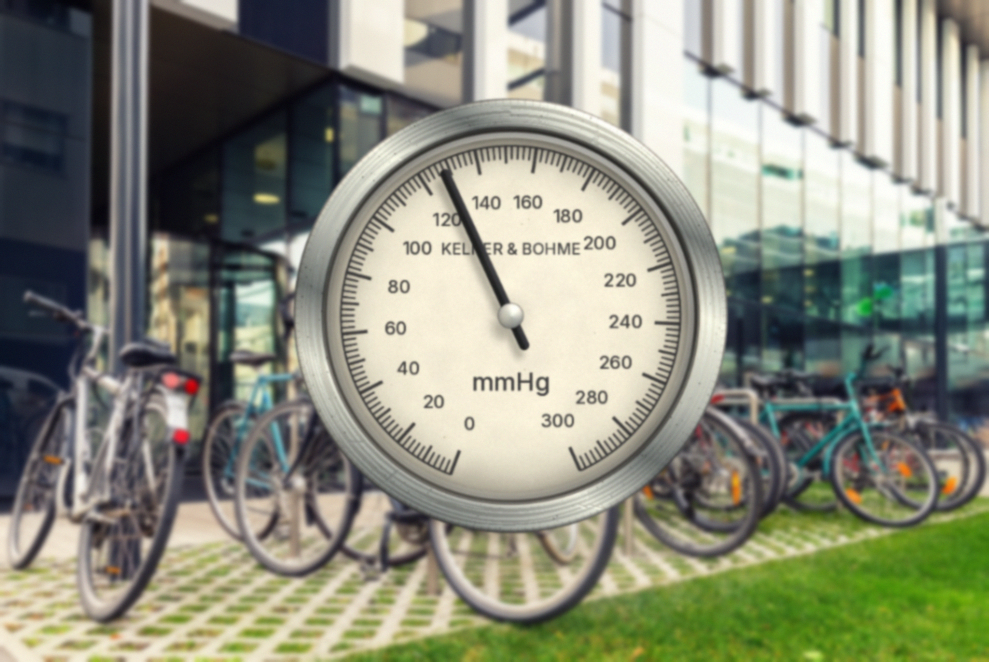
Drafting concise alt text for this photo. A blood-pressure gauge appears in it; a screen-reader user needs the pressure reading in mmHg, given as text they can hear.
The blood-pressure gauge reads 128 mmHg
